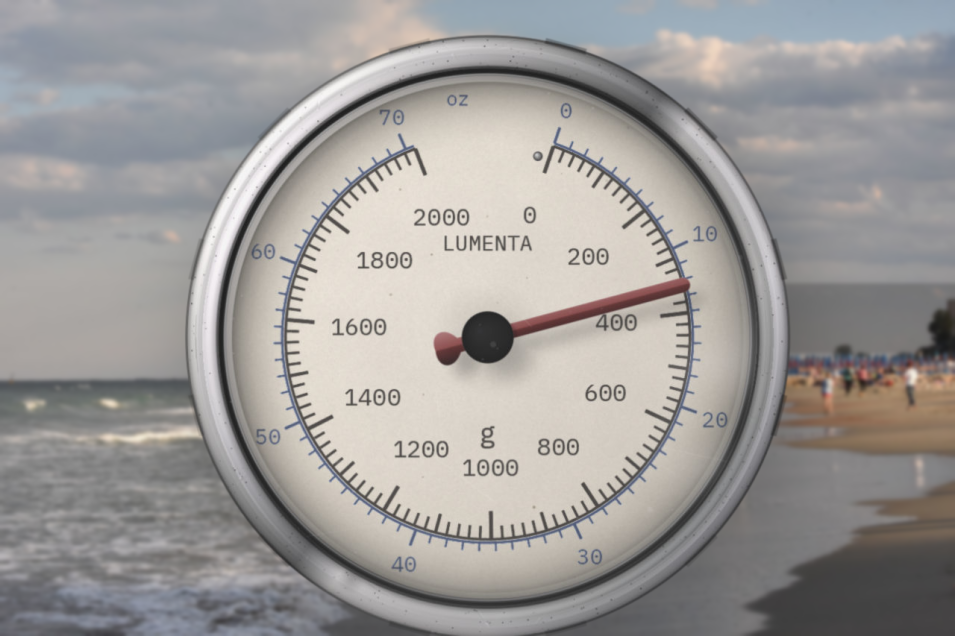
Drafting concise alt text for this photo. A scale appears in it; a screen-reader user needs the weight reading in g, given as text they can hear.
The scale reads 350 g
